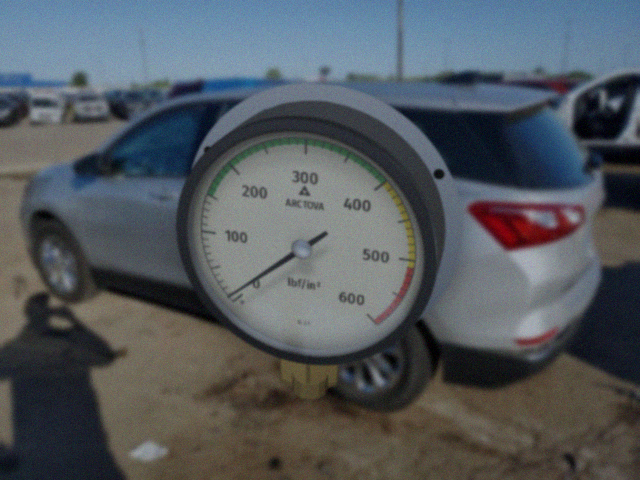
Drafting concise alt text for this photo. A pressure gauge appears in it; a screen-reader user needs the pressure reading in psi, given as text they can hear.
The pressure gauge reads 10 psi
